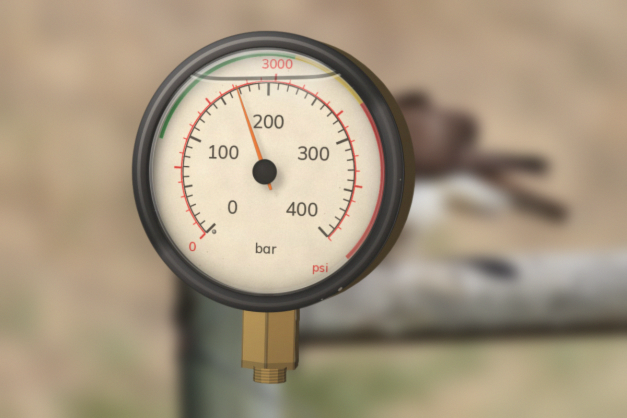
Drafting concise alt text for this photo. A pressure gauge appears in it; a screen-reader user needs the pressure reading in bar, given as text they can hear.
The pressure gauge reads 170 bar
